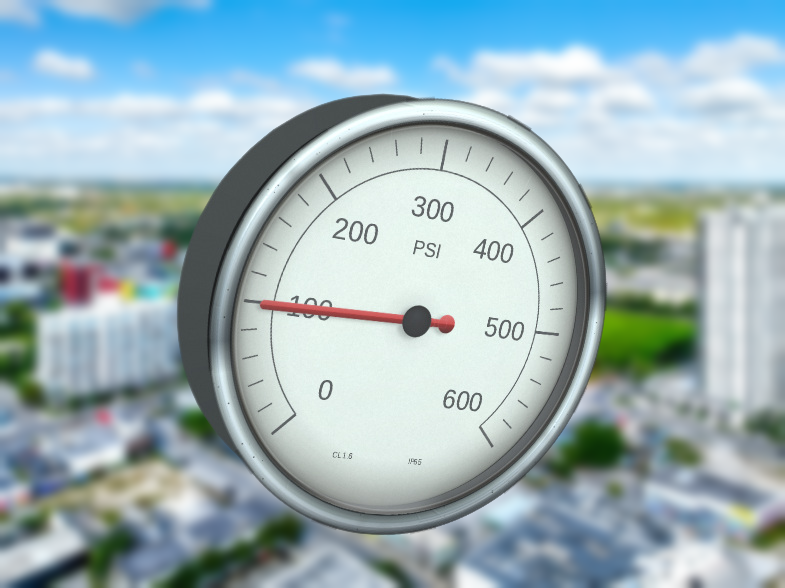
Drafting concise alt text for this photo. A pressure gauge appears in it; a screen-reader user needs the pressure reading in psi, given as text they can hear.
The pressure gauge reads 100 psi
